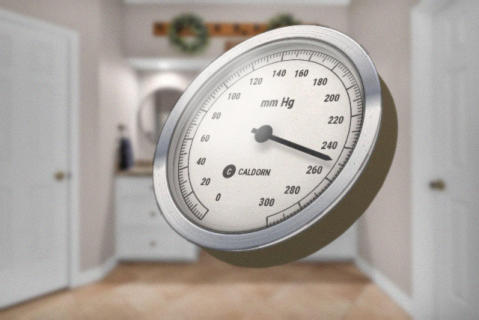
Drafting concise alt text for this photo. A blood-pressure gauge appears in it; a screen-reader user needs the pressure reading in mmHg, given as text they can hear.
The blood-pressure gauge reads 250 mmHg
